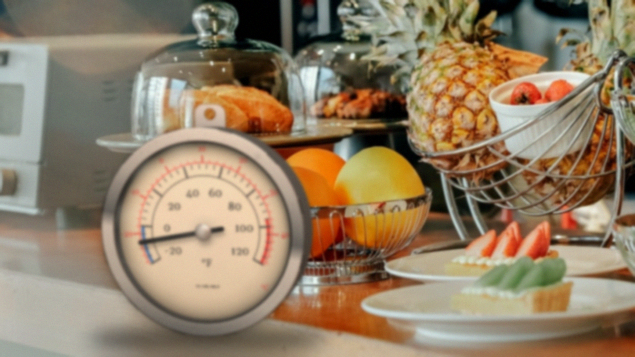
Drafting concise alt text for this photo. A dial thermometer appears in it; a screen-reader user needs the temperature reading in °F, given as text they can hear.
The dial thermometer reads -8 °F
